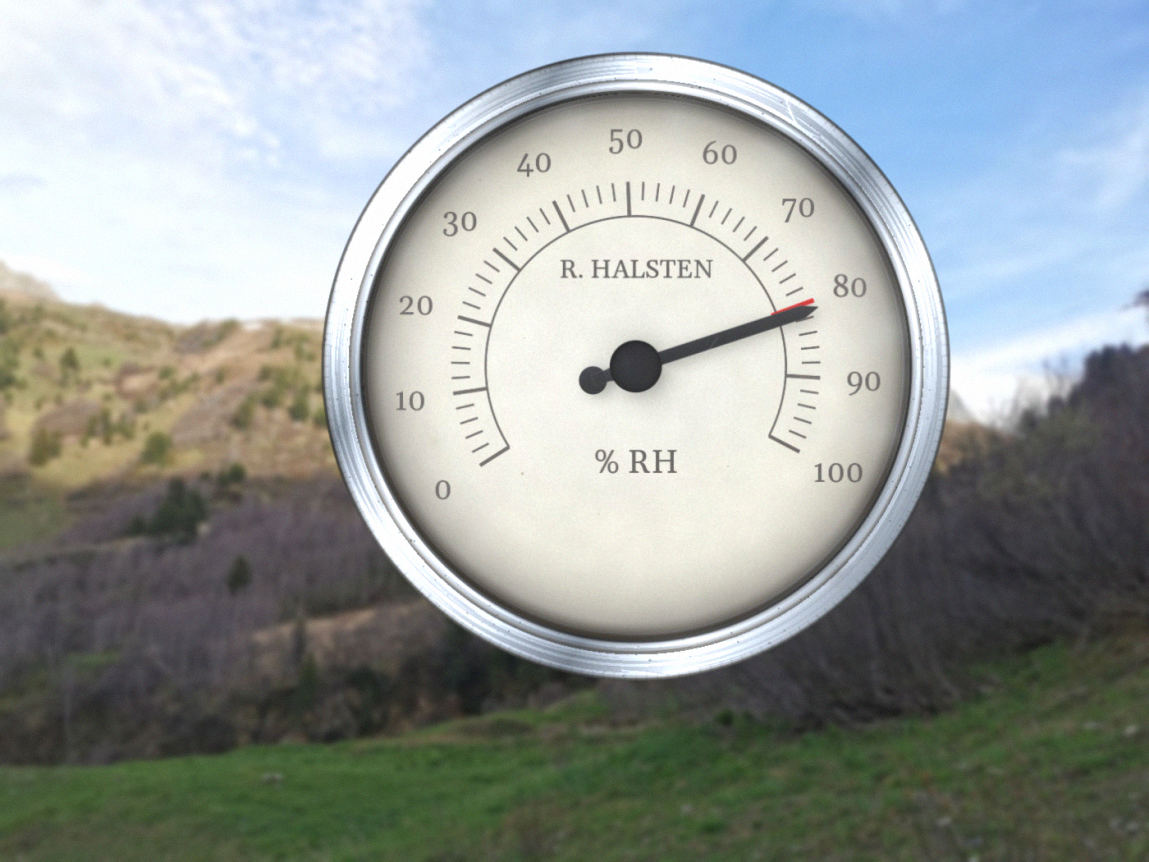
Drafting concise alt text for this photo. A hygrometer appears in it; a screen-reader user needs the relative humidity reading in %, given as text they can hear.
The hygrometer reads 81 %
